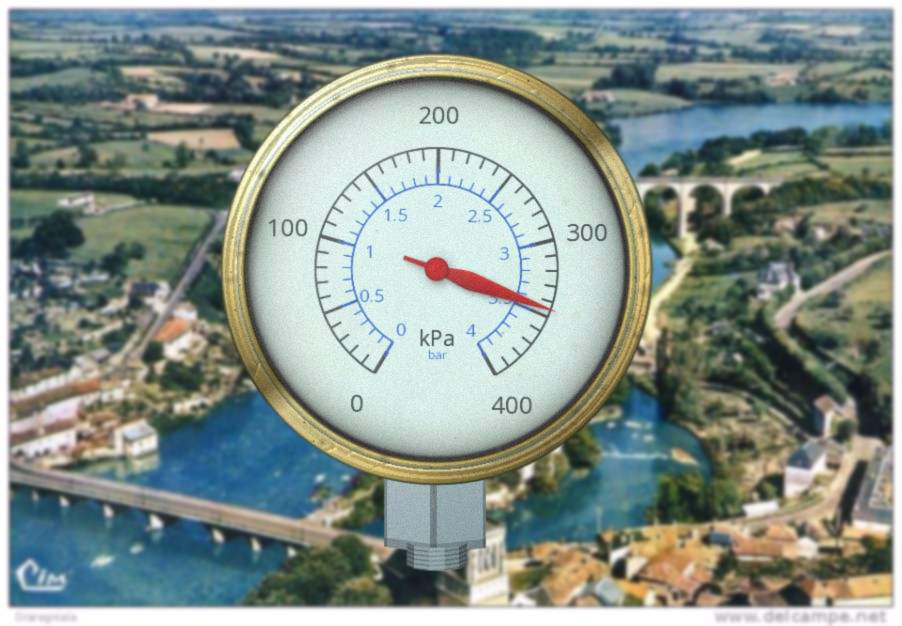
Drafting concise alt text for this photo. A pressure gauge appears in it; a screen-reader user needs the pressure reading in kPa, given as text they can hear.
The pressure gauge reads 345 kPa
